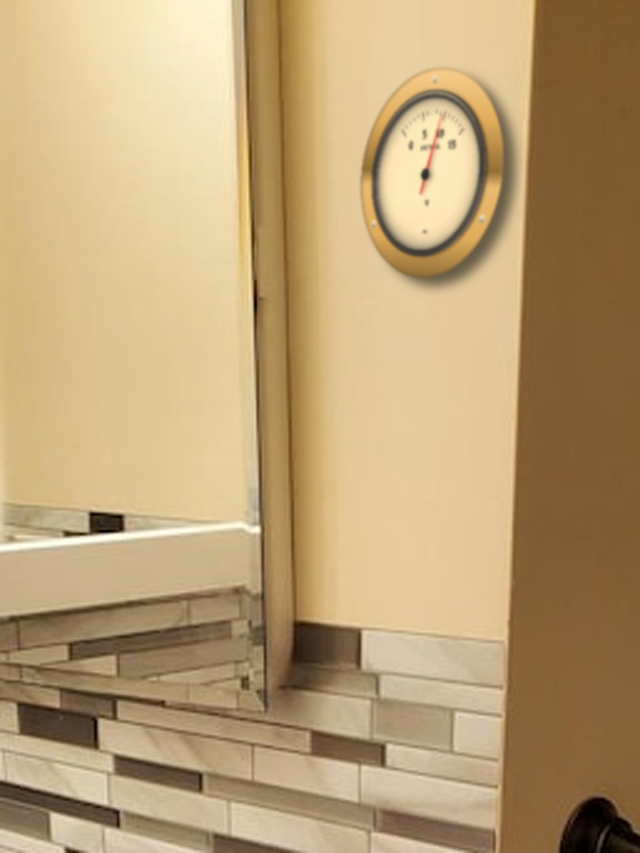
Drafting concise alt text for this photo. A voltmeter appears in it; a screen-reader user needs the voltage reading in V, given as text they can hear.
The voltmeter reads 10 V
